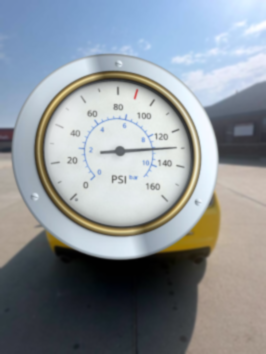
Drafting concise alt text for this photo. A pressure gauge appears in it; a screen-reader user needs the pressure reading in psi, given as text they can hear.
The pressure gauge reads 130 psi
